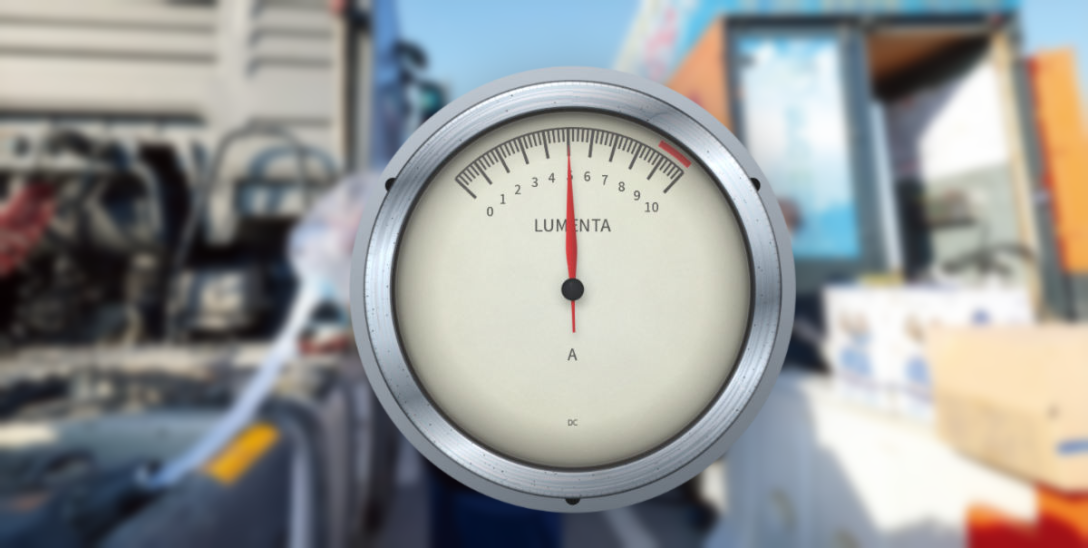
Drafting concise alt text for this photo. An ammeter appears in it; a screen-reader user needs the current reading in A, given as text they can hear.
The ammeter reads 5 A
